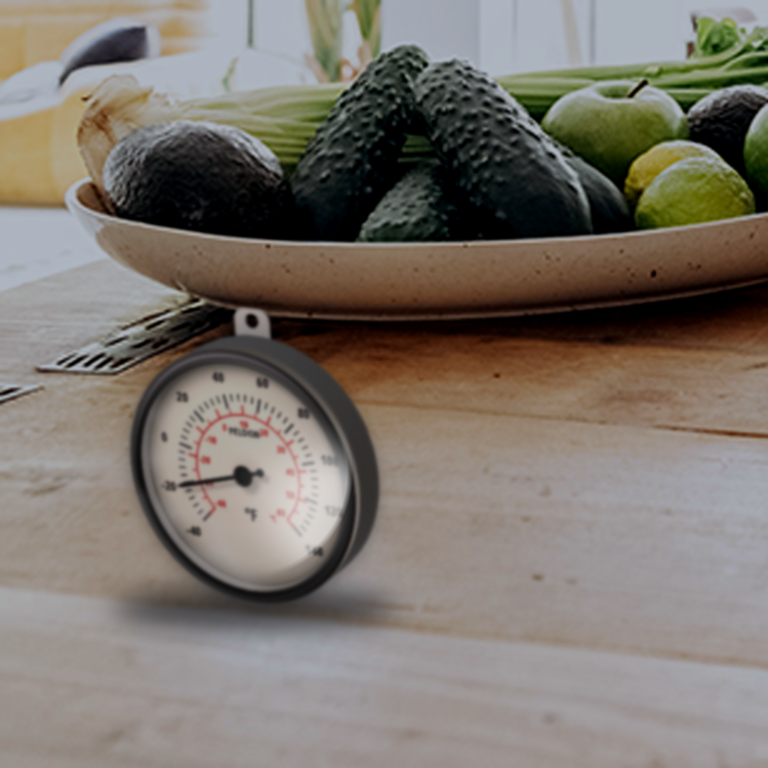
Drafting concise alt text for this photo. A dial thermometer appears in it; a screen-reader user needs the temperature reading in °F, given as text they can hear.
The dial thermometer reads -20 °F
